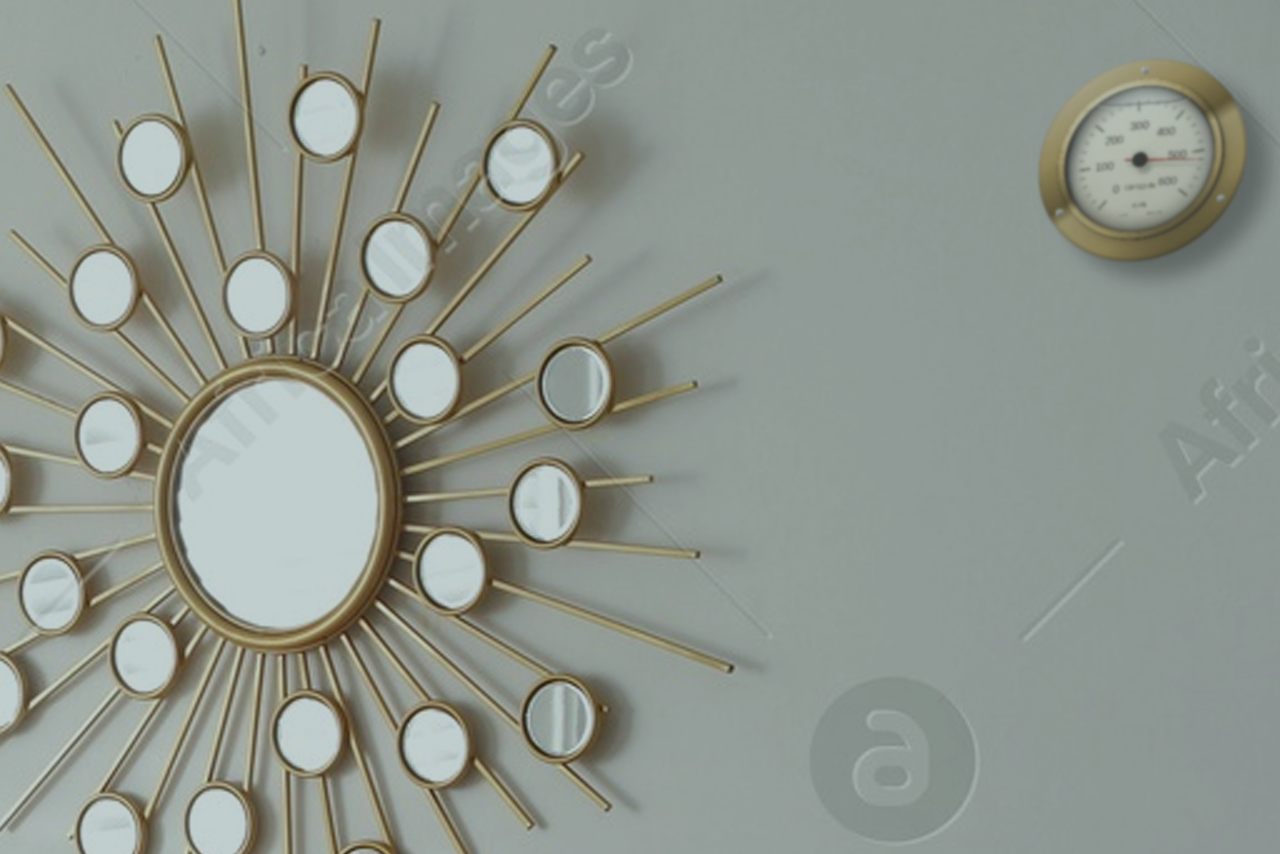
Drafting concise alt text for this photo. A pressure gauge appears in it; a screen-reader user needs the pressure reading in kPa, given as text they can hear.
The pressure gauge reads 520 kPa
